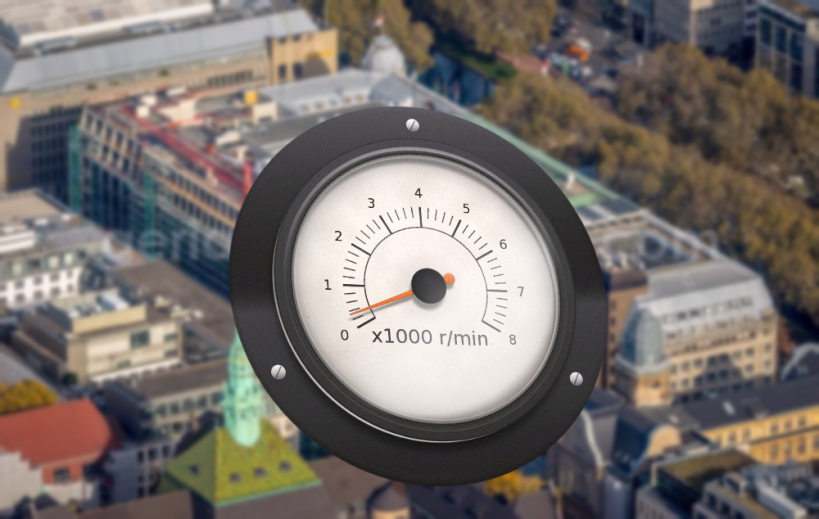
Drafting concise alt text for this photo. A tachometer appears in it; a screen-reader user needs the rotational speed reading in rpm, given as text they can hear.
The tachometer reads 300 rpm
